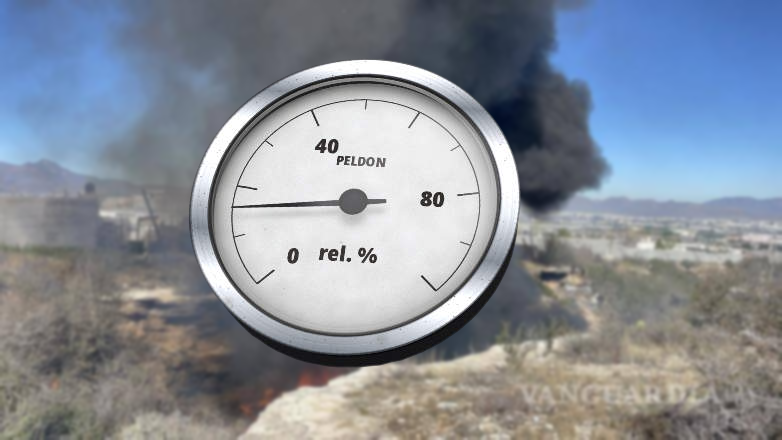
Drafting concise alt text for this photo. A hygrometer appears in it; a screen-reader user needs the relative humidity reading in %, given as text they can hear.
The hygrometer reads 15 %
